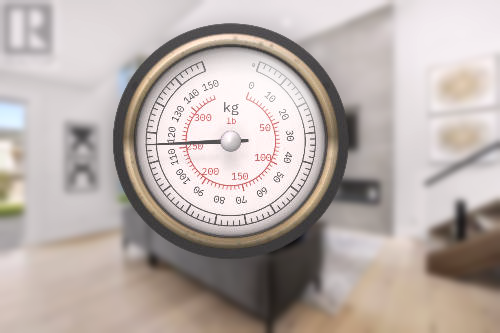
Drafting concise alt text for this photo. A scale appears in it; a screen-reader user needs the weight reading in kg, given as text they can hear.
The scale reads 116 kg
